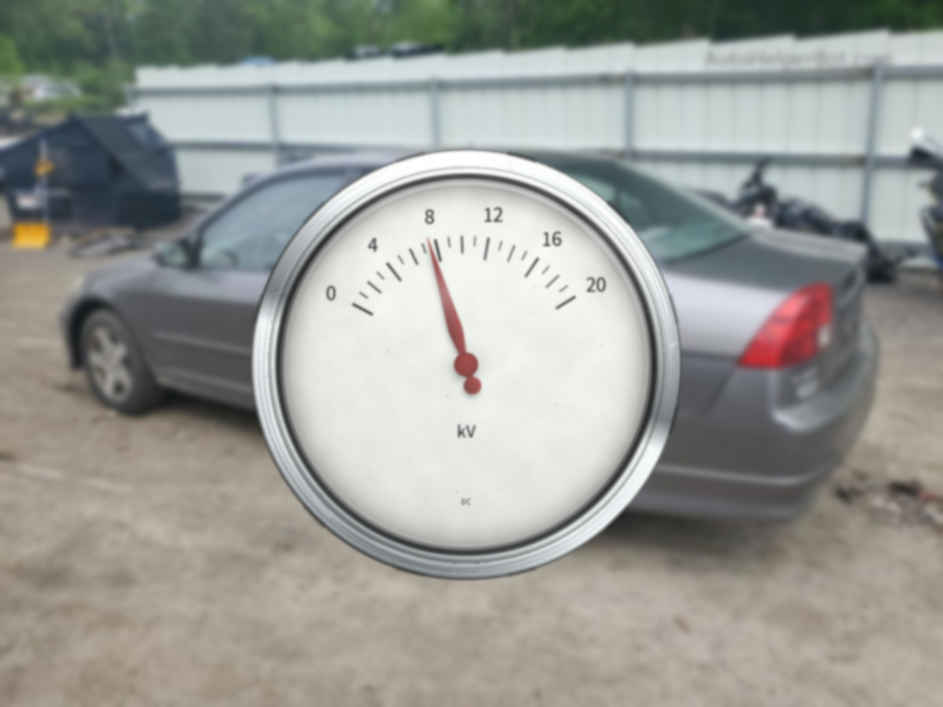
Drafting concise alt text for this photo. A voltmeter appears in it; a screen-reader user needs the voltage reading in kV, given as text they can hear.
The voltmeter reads 7.5 kV
